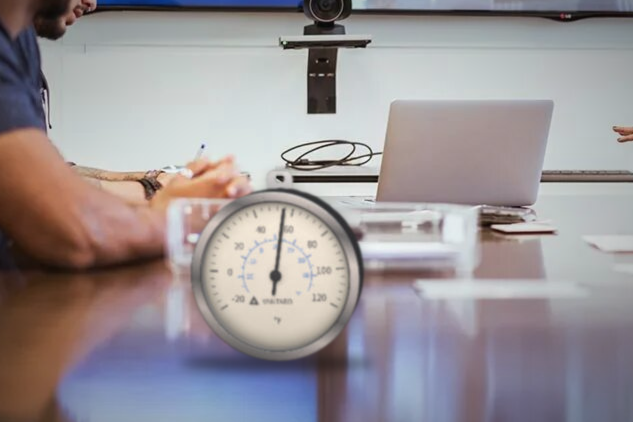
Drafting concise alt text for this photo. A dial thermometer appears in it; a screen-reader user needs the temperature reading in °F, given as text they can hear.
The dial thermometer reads 56 °F
